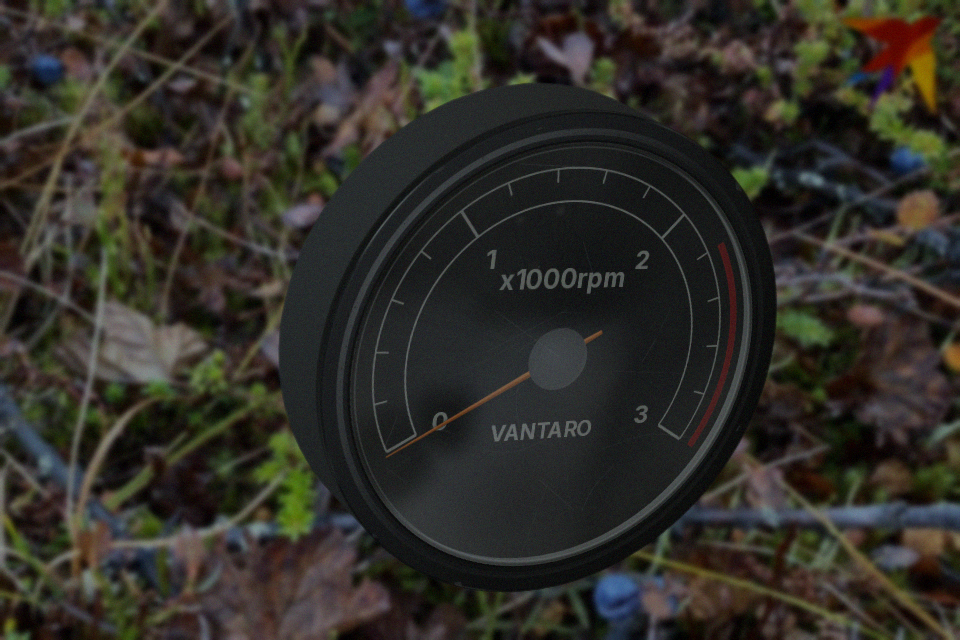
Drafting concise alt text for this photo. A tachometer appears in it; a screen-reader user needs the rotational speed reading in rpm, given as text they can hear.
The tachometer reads 0 rpm
